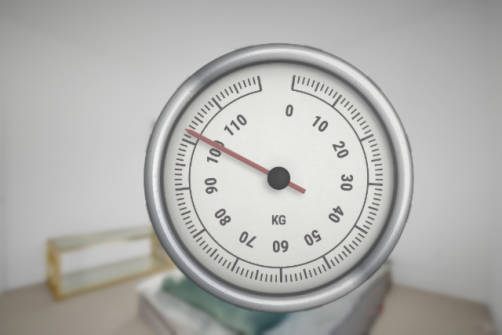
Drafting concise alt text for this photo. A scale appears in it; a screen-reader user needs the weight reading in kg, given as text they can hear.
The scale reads 102 kg
